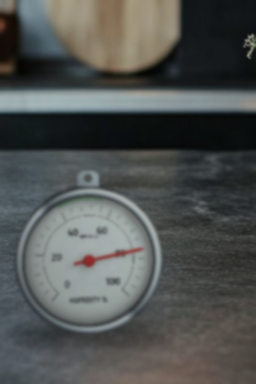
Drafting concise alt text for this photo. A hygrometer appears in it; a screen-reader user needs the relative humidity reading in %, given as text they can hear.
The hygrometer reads 80 %
